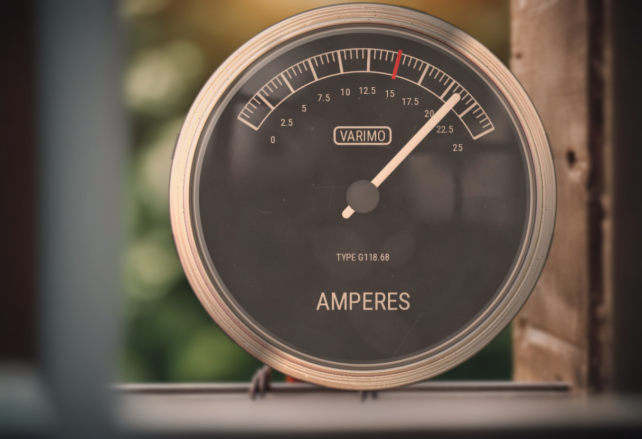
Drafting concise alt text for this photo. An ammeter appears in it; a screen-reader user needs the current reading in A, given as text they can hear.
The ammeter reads 21 A
